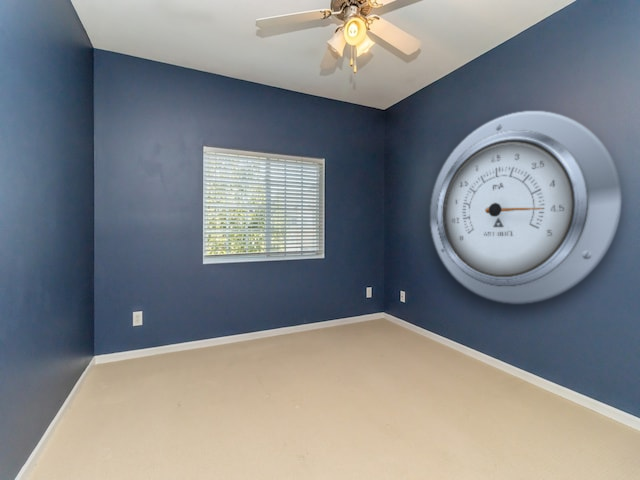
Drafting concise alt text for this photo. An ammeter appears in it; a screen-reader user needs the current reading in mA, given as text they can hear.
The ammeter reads 4.5 mA
